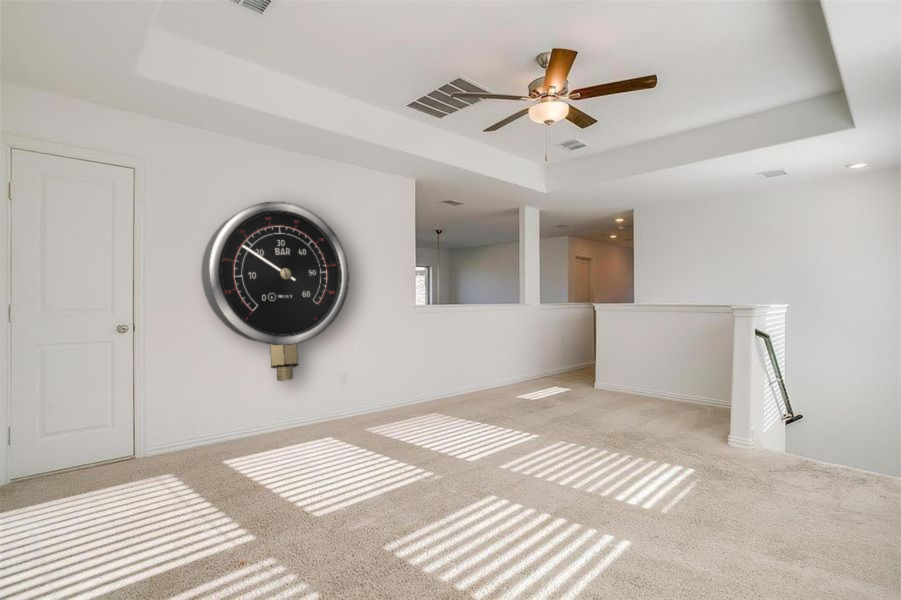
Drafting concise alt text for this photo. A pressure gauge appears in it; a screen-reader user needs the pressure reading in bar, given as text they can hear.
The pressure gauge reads 18 bar
